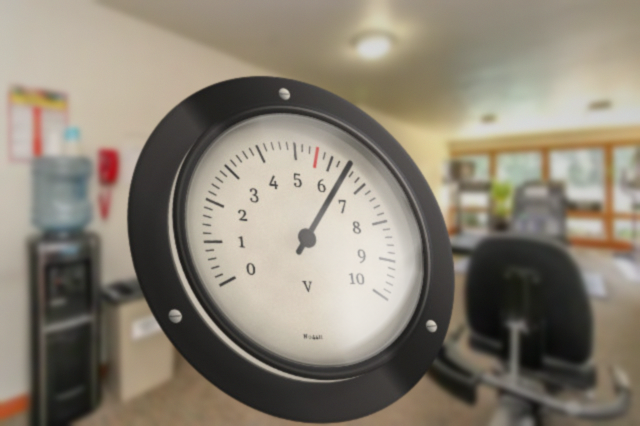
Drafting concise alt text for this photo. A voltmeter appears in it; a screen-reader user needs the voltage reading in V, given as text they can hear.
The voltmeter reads 6.4 V
